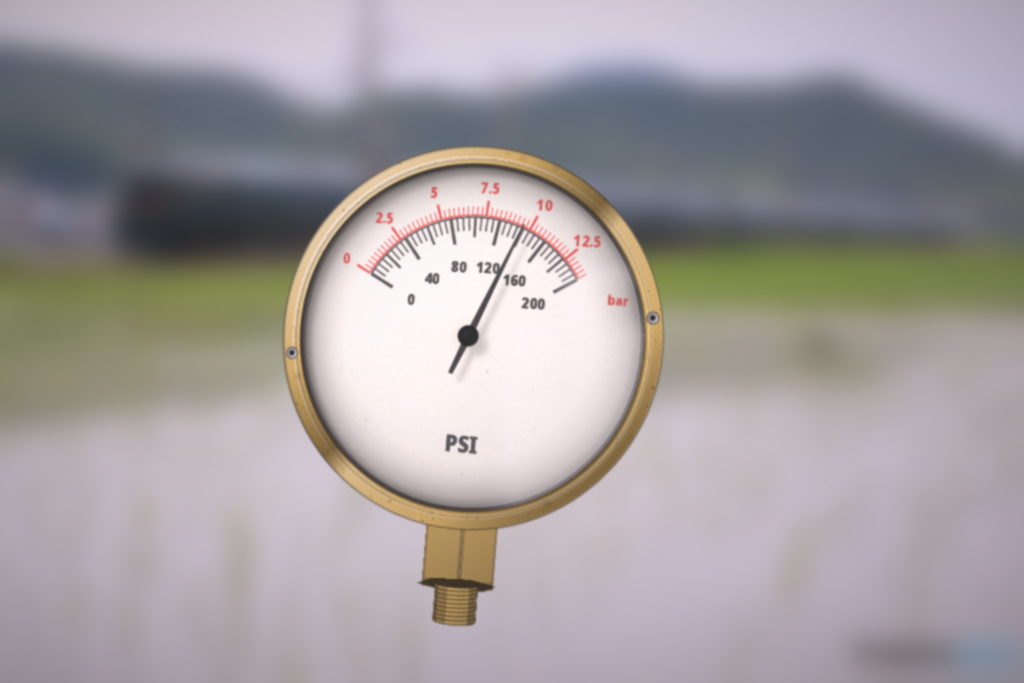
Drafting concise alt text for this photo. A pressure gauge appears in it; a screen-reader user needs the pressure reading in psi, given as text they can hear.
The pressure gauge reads 140 psi
